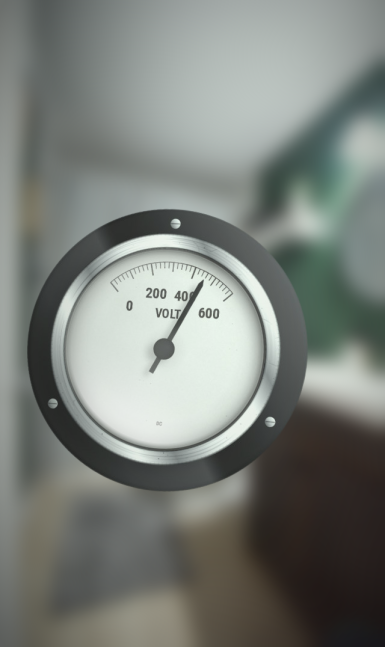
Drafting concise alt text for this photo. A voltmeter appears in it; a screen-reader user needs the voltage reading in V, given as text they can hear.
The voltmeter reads 460 V
